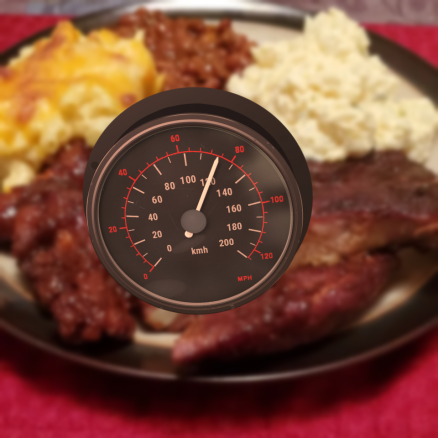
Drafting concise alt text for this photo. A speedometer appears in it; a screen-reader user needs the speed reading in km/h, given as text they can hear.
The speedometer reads 120 km/h
